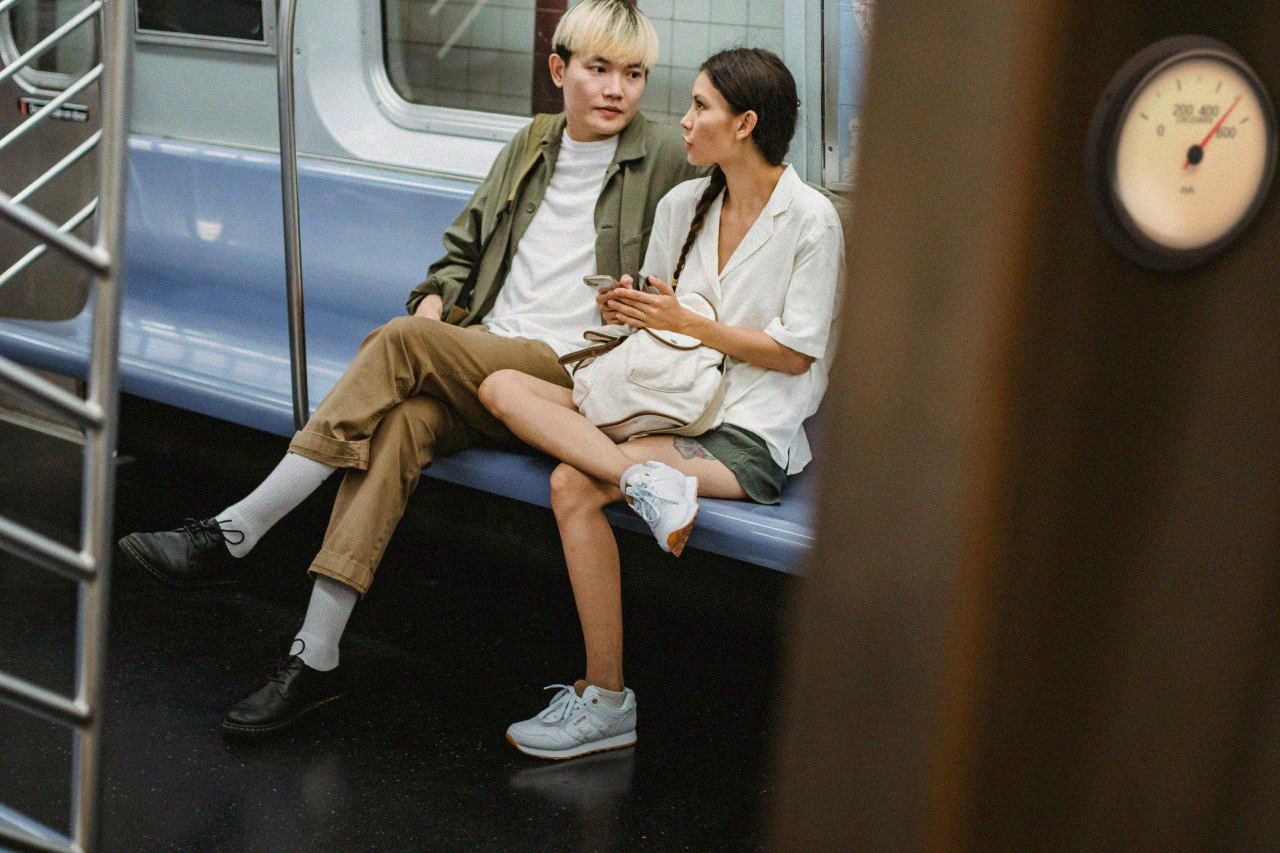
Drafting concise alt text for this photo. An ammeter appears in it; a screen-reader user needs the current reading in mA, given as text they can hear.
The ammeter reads 500 mA
